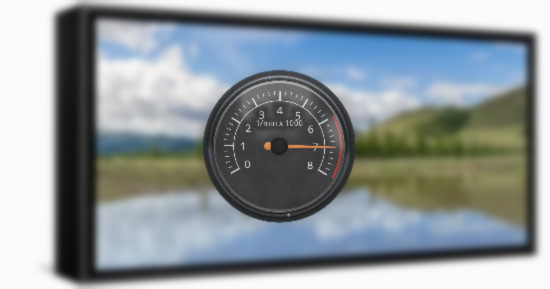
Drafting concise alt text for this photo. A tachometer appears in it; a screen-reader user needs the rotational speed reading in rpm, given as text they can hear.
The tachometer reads 7000 rpm
